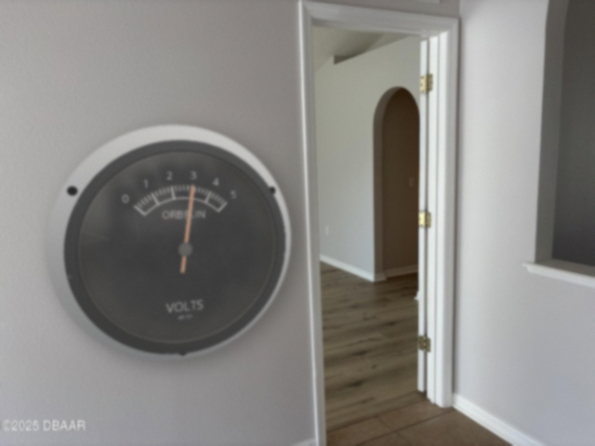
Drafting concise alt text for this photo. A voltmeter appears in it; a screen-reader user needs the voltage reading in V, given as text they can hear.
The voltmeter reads 3 V
